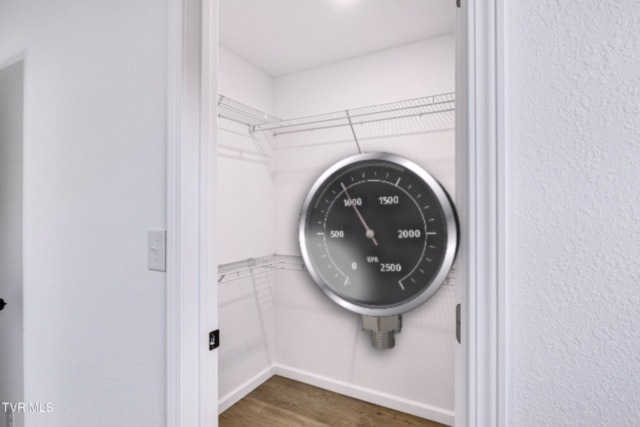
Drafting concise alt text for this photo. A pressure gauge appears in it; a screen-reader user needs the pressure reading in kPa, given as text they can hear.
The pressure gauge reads 1000 kPa
